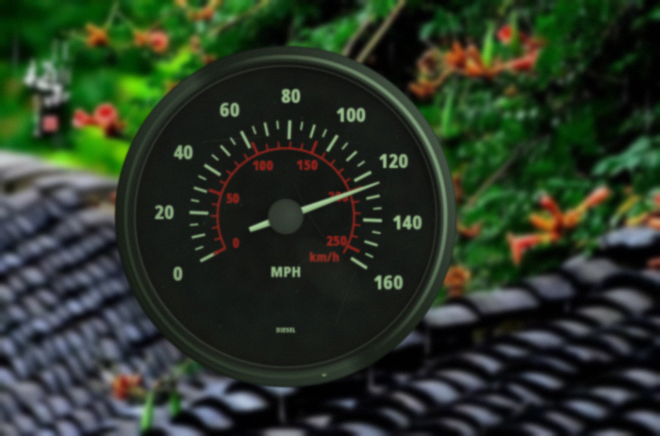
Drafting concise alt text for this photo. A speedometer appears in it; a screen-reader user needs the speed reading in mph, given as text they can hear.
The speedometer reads 125 mph
